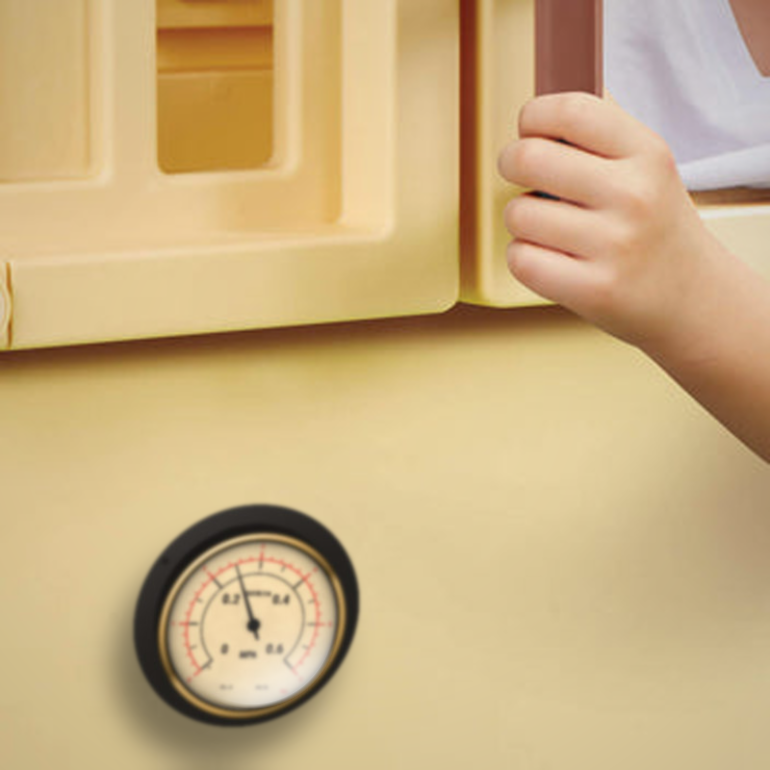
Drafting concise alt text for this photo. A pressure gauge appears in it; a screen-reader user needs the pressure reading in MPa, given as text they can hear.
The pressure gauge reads 0.25 MPa
